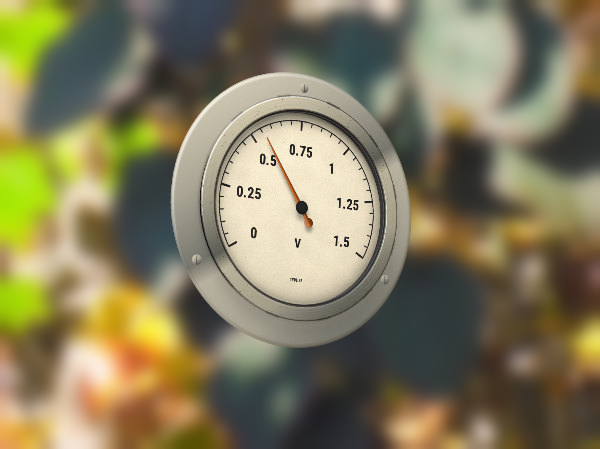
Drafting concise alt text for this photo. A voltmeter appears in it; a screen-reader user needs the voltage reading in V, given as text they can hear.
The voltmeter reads 0.55 V
